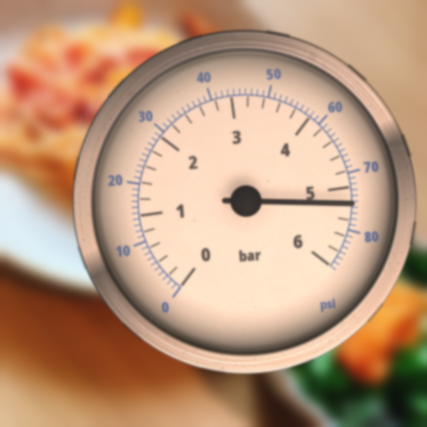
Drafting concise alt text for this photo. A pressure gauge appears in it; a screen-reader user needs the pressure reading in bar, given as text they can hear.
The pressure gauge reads 5.2 bar
